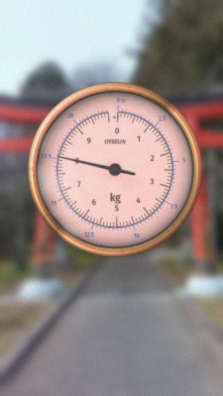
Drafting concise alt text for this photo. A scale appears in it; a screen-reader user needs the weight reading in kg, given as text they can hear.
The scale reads 8 kg
